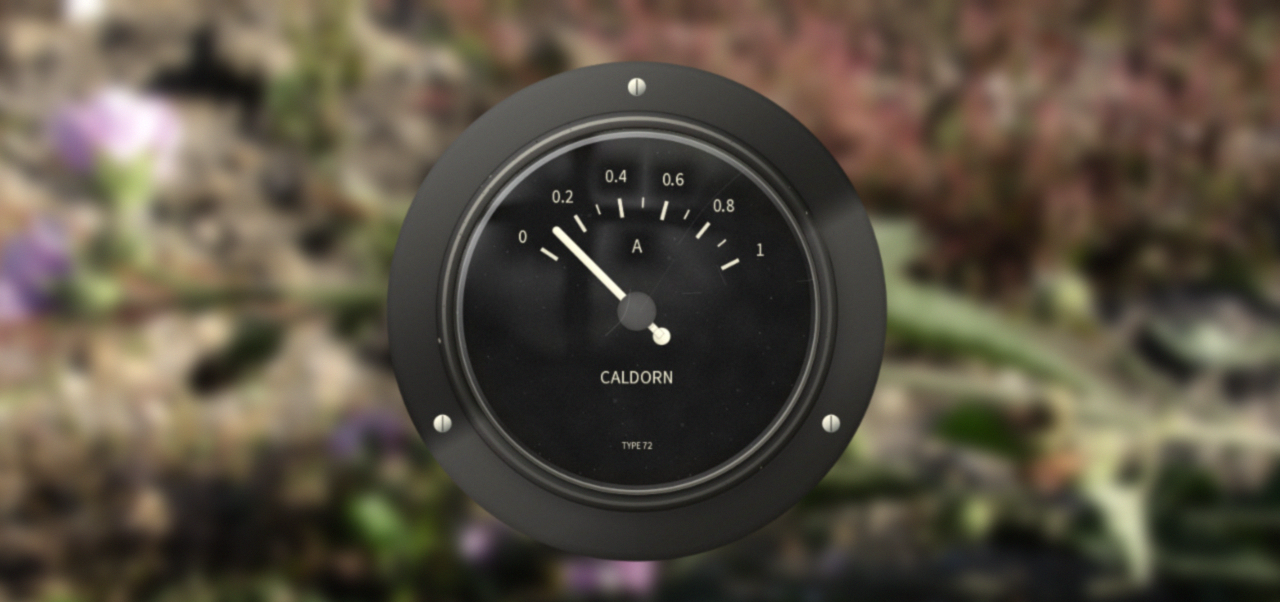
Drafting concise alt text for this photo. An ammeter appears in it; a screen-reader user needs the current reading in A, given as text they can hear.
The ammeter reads 0.1 A
